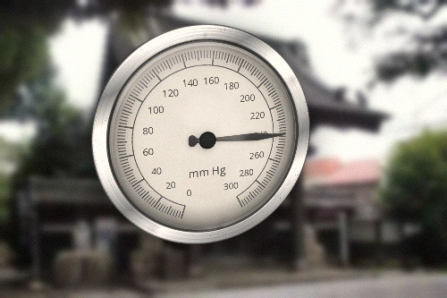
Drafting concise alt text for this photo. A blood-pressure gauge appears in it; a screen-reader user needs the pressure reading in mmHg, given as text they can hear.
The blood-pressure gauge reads 240 mmHg
